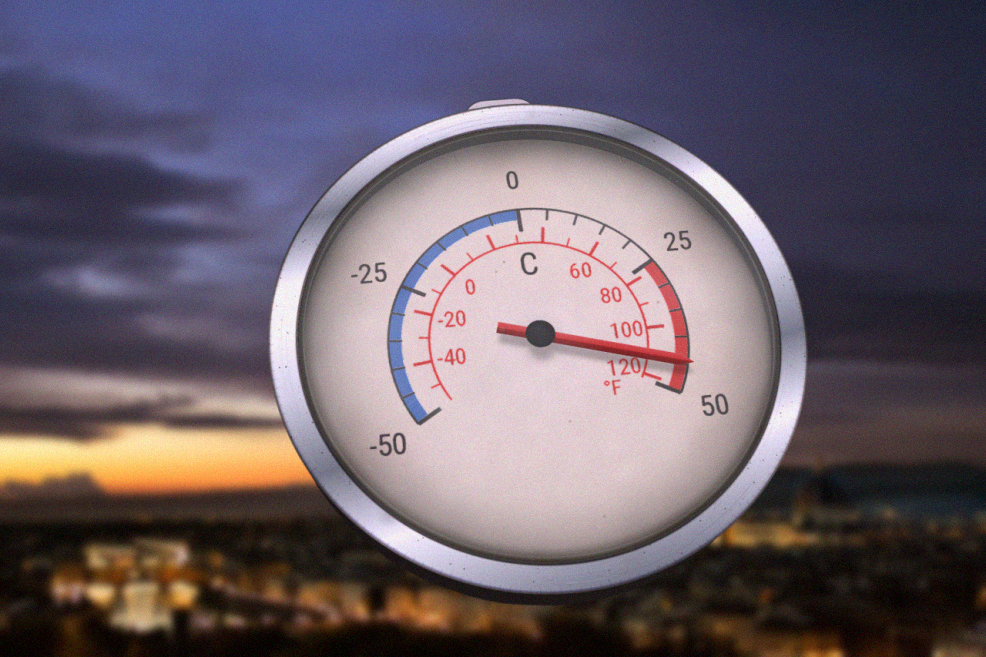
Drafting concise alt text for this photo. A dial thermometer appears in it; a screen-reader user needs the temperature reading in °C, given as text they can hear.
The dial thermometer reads 45 °C
